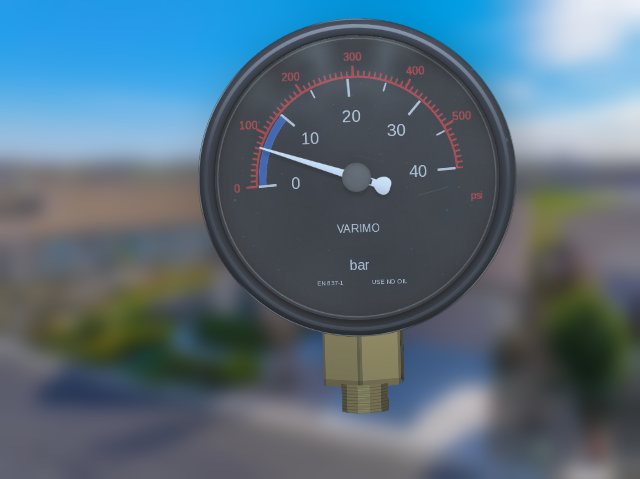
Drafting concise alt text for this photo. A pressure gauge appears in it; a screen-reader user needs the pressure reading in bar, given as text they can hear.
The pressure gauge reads 5 bar
